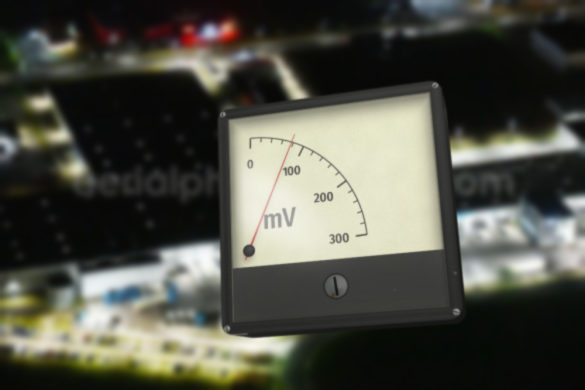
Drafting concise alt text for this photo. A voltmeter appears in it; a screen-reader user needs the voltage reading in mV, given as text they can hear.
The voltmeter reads 80 mV
